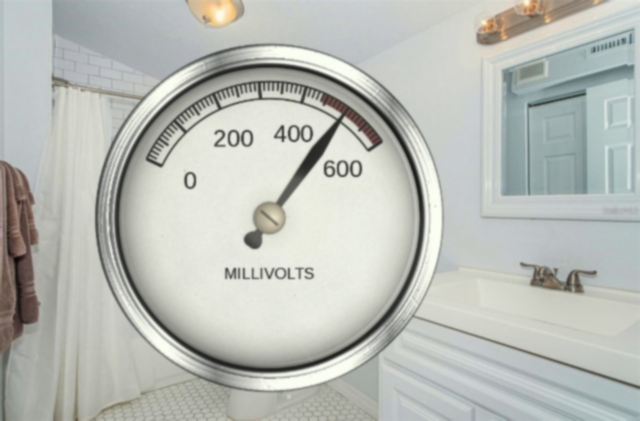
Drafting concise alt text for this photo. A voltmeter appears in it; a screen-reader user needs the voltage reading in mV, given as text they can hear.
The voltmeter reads 500 mV
